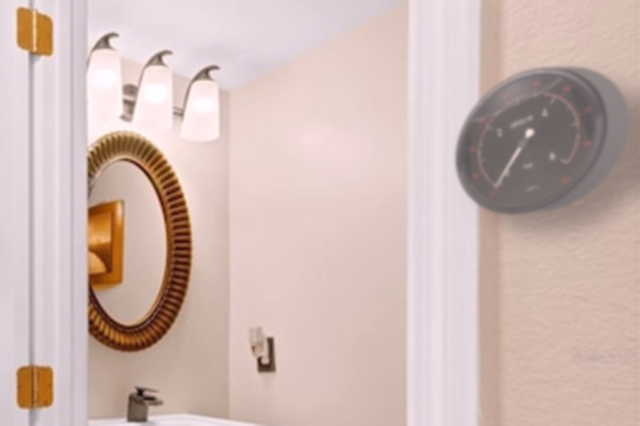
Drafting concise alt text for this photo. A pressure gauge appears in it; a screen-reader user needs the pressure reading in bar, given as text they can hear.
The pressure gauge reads 0 bar
